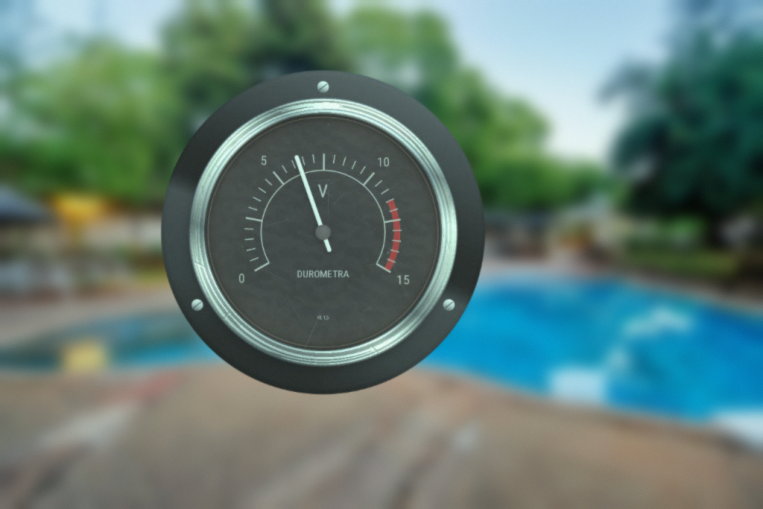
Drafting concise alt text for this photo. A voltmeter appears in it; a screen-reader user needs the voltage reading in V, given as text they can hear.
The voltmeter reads 6.25 V
